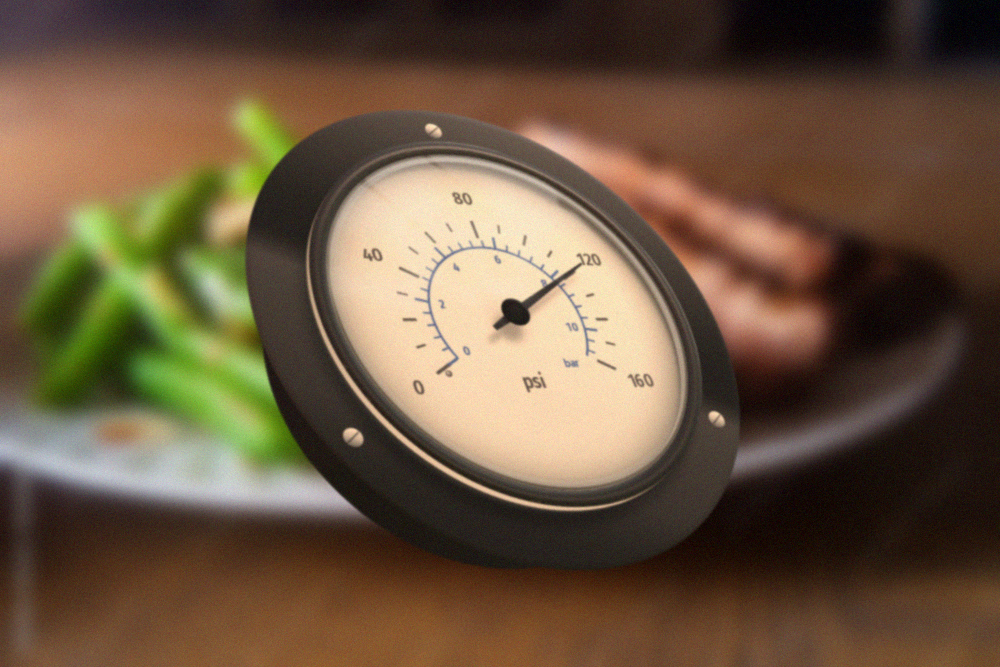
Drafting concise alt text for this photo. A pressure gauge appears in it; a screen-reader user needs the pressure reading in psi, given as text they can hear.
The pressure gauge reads 120 psi
